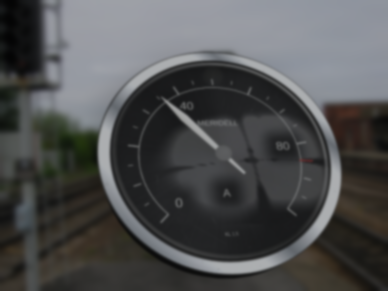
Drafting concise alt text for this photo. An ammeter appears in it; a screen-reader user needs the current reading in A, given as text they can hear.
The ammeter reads 35 A
